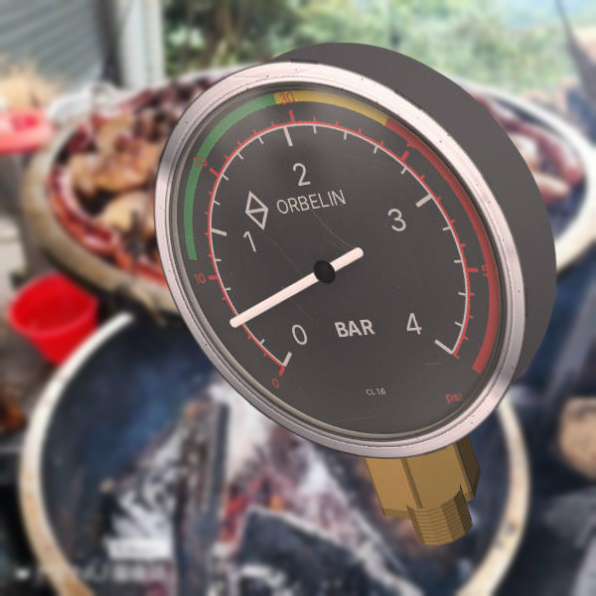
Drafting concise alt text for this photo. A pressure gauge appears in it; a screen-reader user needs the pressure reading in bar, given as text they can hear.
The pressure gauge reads 0.4 bar
